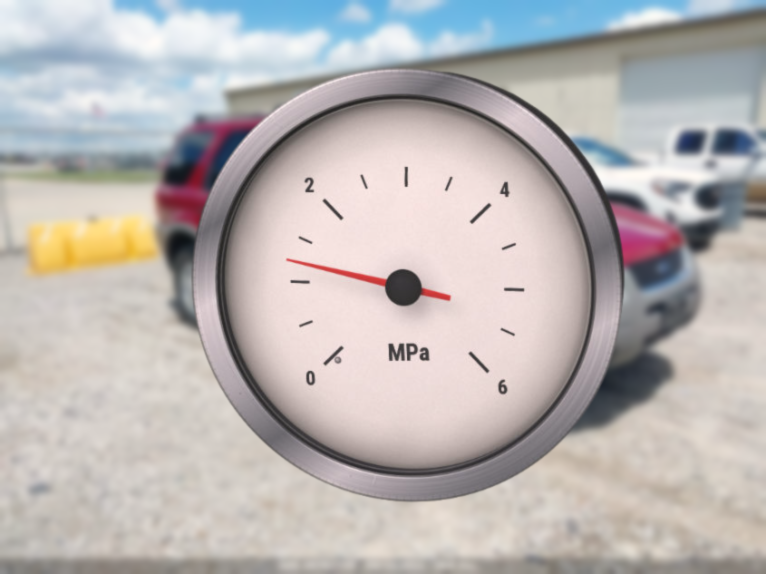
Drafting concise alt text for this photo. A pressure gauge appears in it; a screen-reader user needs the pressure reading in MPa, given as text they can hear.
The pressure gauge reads 1.25 MPa
